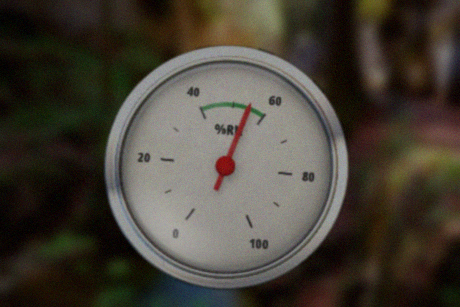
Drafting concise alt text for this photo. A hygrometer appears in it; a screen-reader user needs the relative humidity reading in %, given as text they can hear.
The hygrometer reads 55 %
